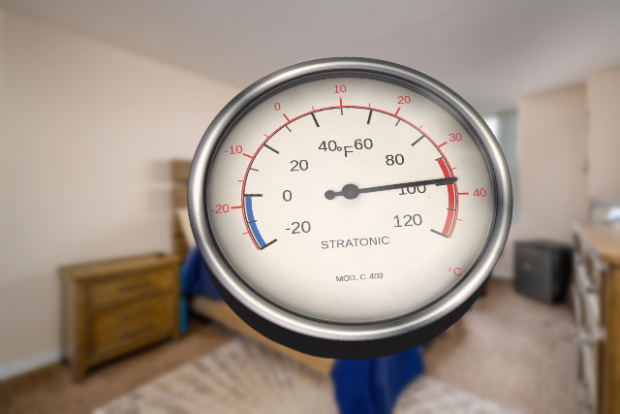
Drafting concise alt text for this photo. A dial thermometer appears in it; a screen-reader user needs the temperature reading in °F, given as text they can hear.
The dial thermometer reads 100 °F
